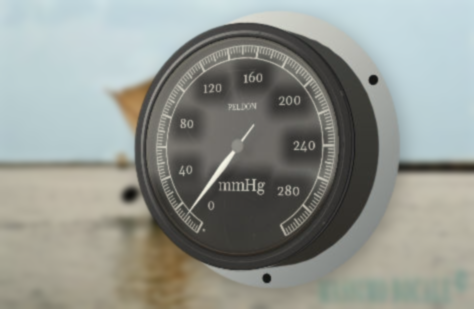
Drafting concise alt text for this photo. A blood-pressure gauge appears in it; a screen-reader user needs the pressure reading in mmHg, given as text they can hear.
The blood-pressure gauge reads 10 mmHg
